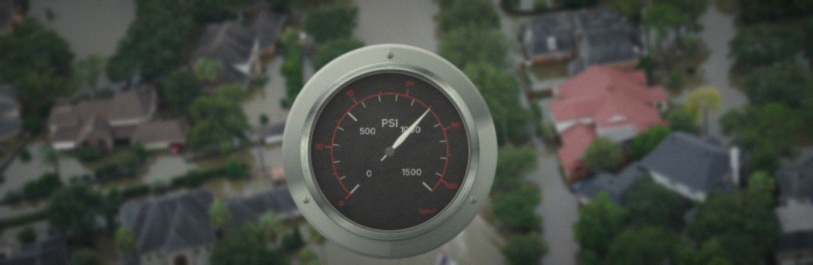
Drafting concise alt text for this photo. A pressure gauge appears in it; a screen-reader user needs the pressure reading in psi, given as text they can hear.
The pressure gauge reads 1000 psi
